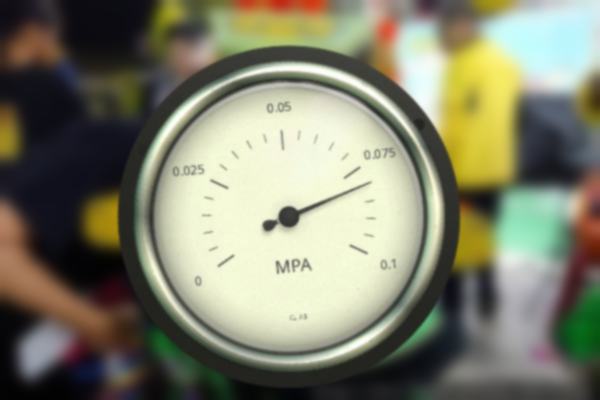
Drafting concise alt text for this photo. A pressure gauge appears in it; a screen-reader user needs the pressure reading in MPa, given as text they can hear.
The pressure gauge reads 0.08 MPa
